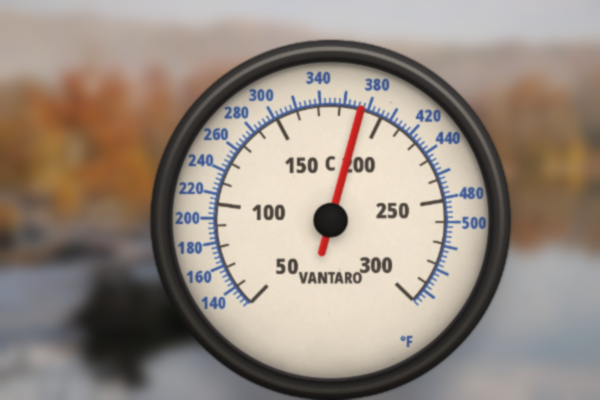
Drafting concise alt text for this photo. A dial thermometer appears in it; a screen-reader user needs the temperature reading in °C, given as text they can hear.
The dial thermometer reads 190 °C
